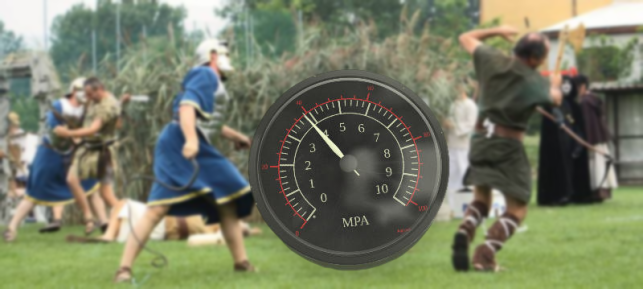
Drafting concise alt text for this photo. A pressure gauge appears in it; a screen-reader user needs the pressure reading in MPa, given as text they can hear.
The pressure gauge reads 3.8 MPa
